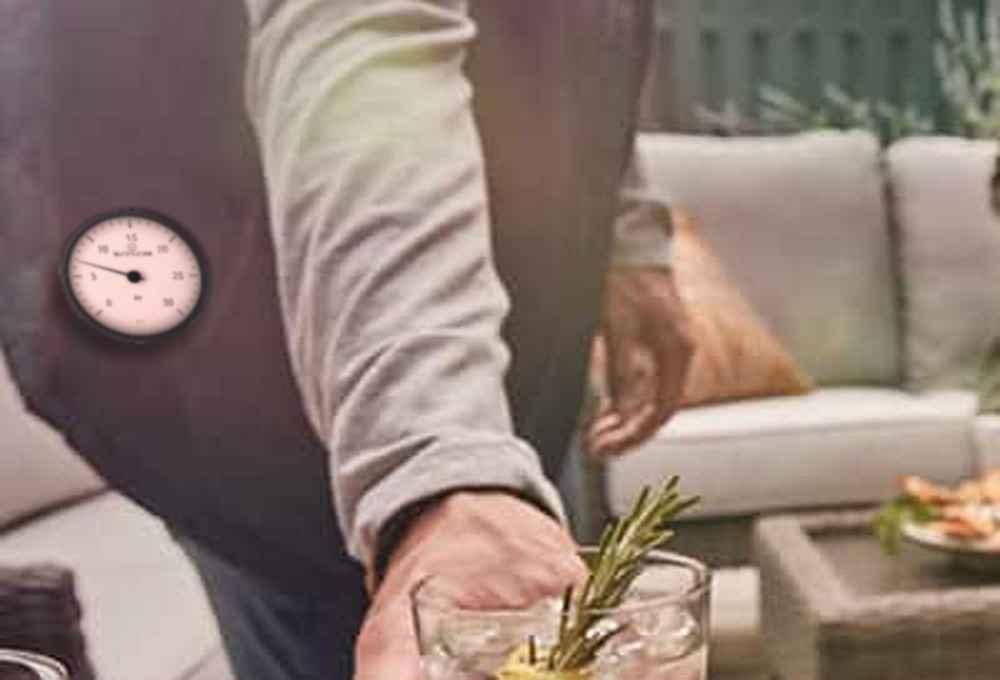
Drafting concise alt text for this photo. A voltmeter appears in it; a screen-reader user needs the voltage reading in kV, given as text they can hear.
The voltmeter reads 7 kV
